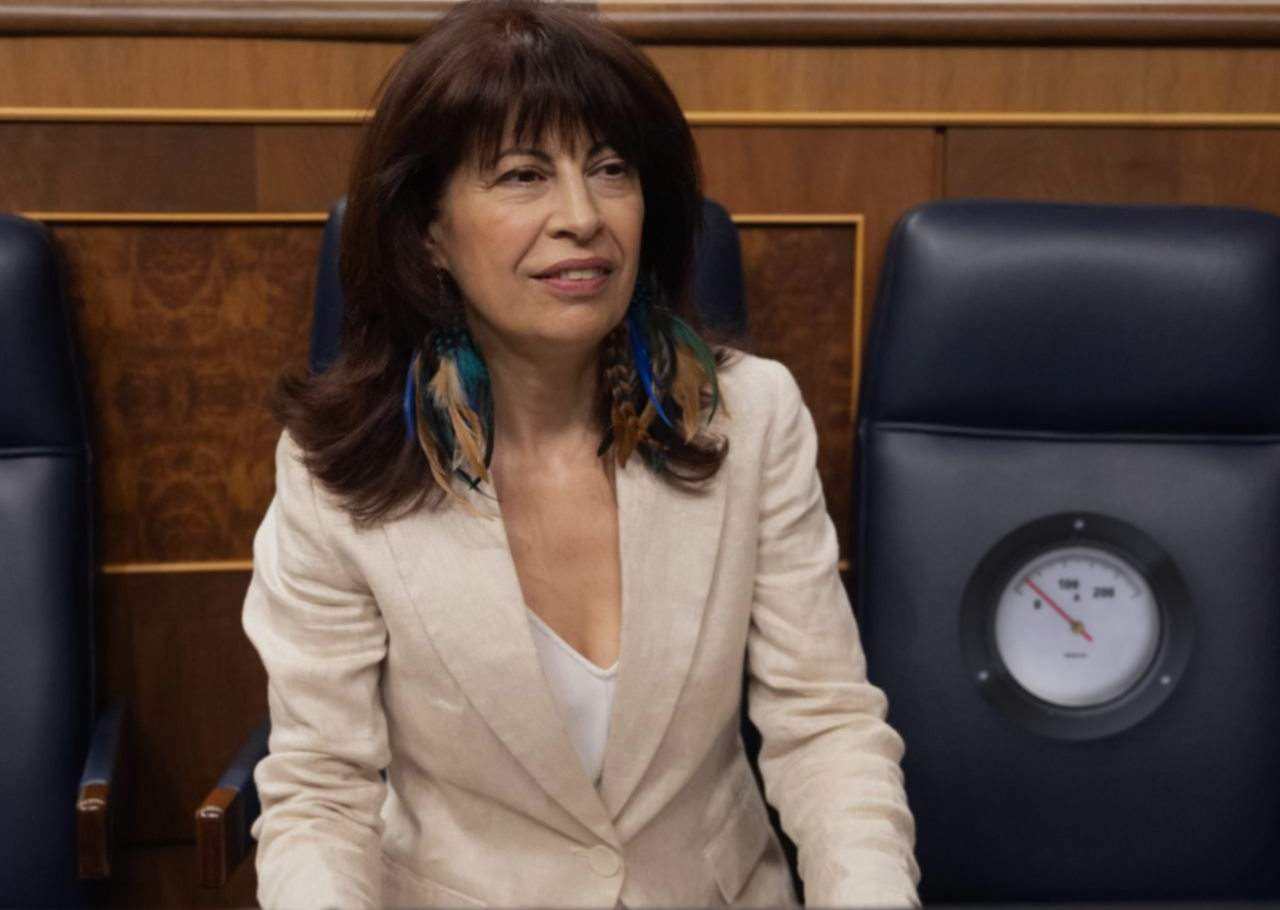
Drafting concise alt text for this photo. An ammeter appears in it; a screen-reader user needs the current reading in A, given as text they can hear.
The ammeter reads 25 A
